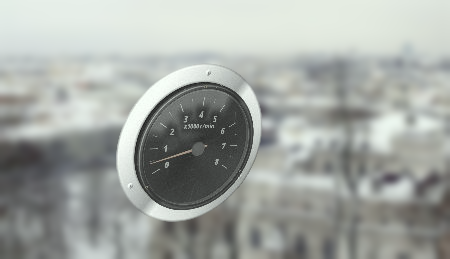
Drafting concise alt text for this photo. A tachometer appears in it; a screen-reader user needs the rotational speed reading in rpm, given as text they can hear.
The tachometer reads 500 rpm
